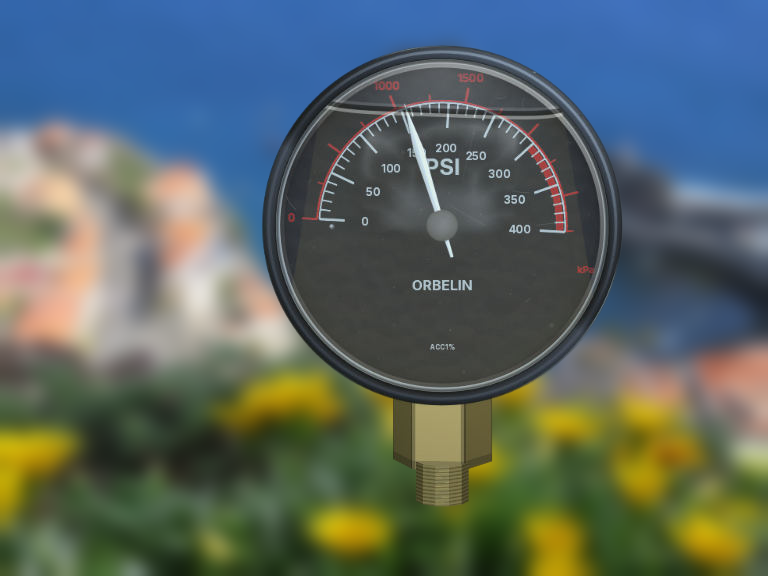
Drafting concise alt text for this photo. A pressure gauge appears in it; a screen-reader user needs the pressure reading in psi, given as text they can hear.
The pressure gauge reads 155 psi
